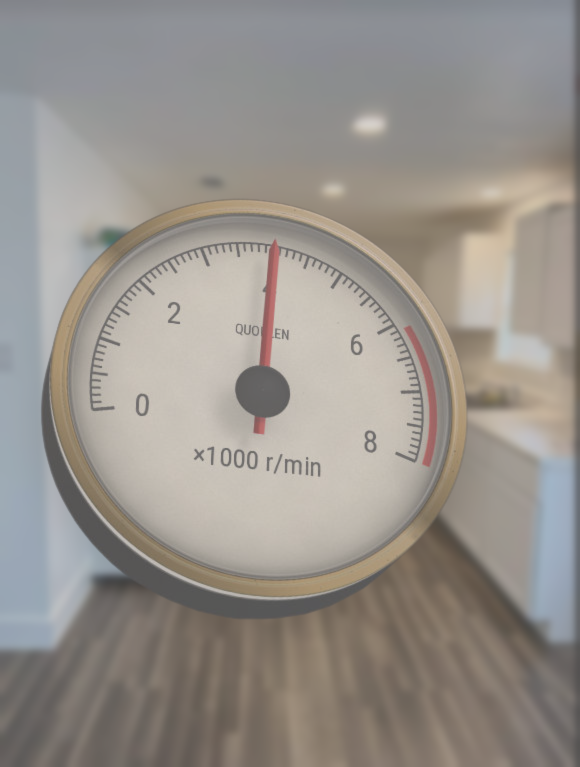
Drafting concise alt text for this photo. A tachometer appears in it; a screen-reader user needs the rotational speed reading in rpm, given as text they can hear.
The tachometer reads 4000 rpm
